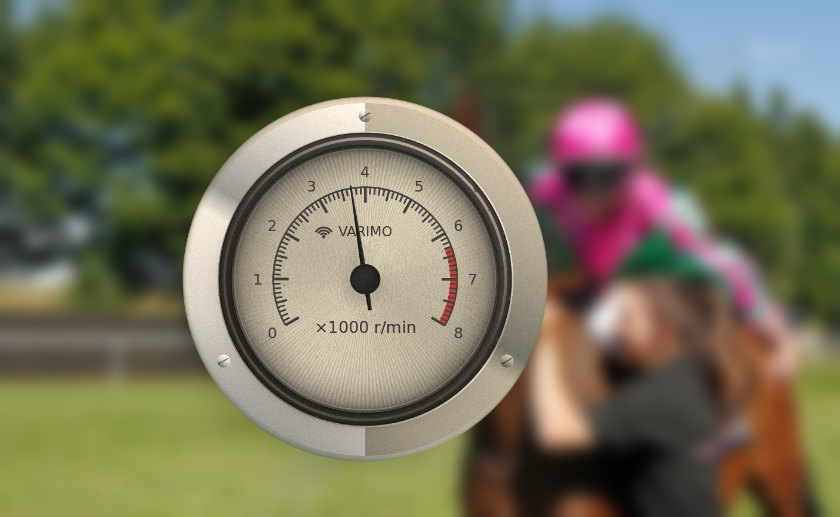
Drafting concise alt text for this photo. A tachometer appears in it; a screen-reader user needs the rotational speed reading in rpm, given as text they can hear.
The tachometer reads 3700 rpm
